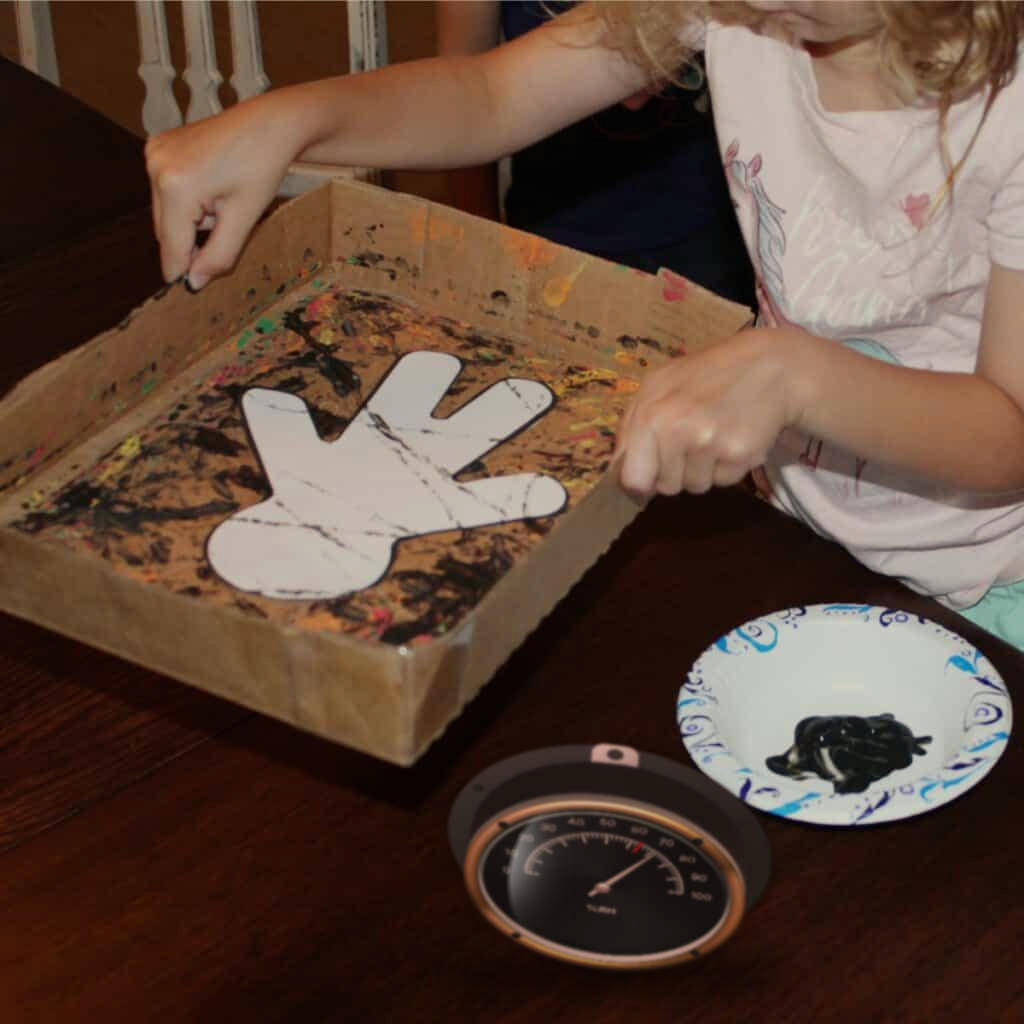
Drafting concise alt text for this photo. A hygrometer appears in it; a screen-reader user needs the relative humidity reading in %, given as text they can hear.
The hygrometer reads 70 %
